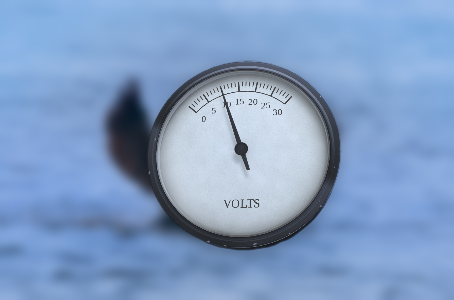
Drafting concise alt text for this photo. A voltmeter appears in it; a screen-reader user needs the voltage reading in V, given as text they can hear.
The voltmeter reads 10 V
